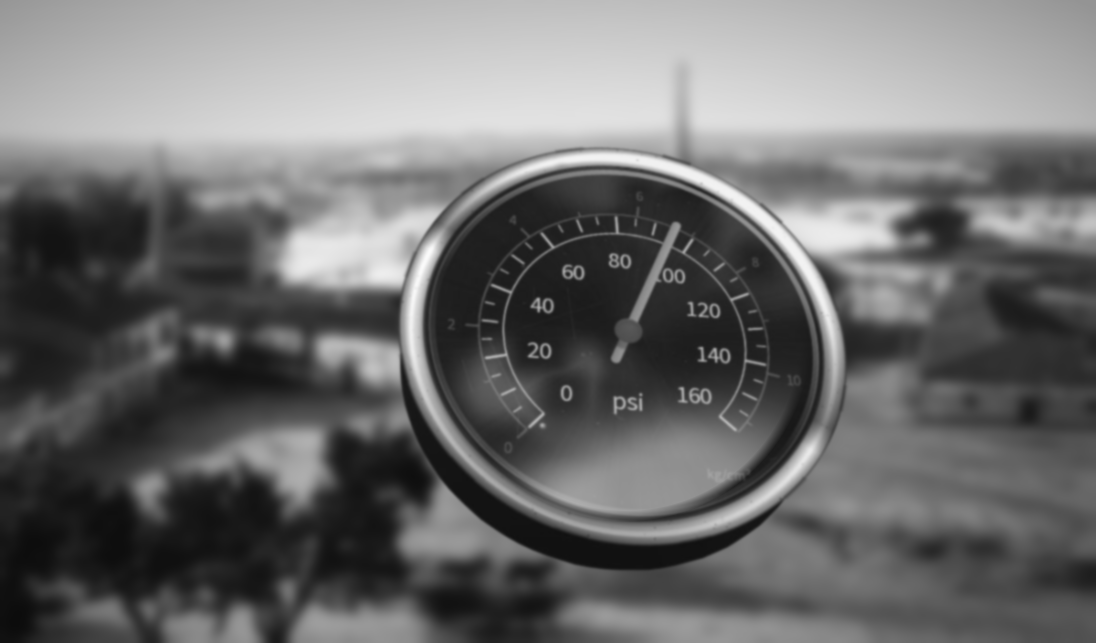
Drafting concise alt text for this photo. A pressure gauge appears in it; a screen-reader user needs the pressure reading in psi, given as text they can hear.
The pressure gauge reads 95 psi
